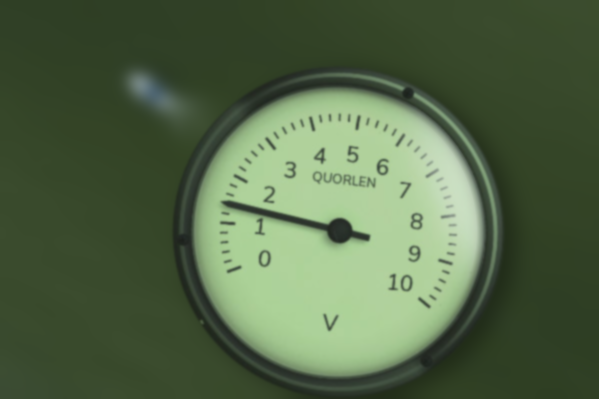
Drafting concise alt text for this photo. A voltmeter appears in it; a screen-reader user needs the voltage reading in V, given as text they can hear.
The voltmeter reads 1.4 V
